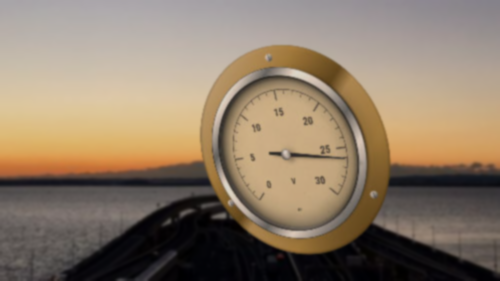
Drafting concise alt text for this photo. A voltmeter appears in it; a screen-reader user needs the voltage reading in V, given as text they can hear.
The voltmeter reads 26 V
